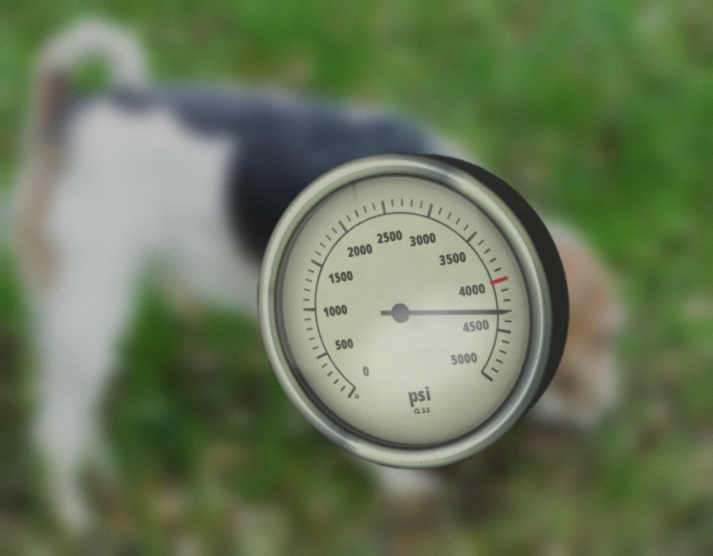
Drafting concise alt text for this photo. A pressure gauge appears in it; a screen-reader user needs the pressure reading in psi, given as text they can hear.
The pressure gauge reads 4300 psi
